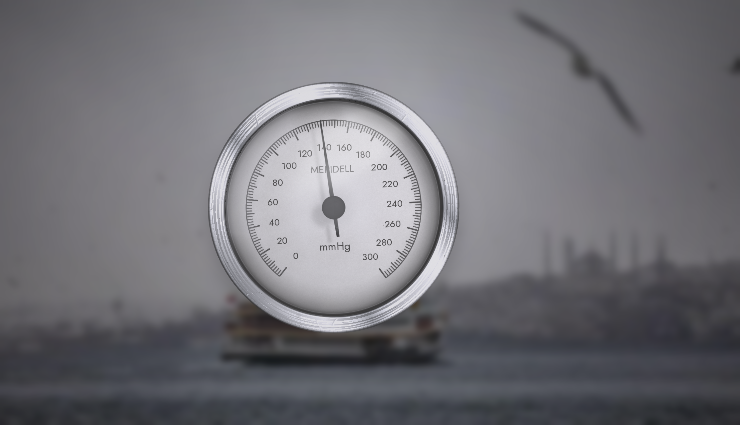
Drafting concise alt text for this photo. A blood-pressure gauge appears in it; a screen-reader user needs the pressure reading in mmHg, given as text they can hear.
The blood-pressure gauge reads 140 mmHg
